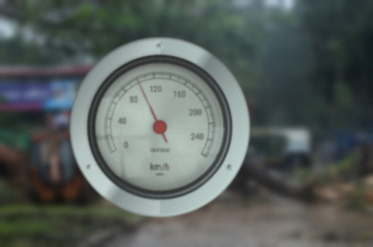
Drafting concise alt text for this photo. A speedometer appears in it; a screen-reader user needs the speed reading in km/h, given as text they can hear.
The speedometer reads 100 km/h
